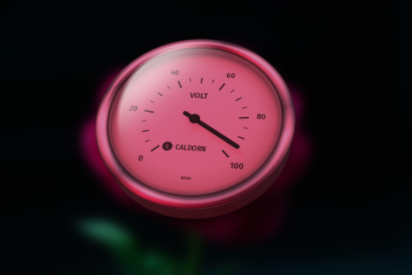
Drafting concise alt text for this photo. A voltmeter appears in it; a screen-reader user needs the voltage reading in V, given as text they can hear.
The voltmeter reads 95 V
